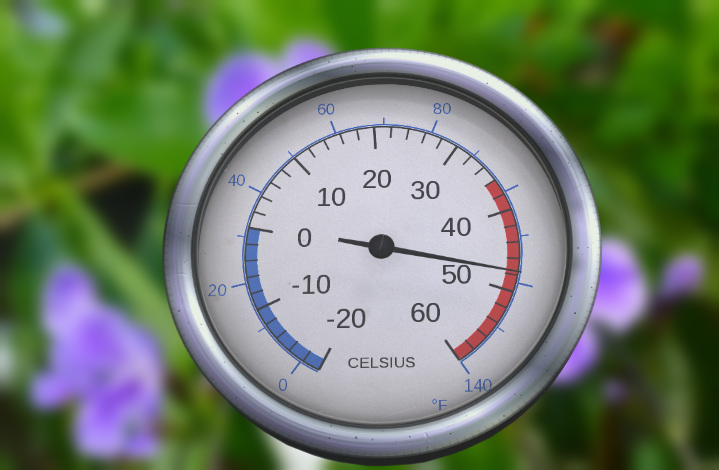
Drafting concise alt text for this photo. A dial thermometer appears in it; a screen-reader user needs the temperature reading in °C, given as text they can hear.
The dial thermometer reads 48 °C
